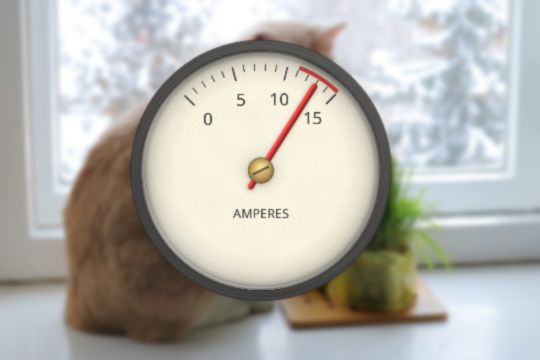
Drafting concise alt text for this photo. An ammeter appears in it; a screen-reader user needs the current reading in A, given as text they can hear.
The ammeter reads 13 A
